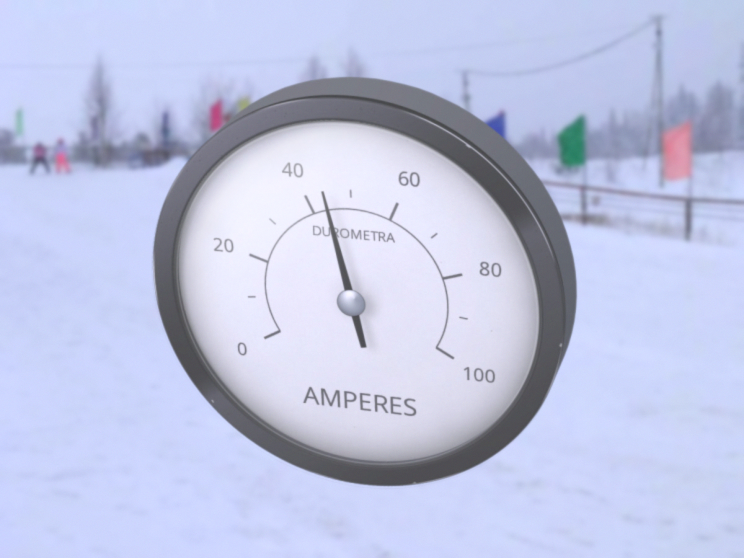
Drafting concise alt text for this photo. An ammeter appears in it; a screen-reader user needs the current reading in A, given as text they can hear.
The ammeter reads 45 A
